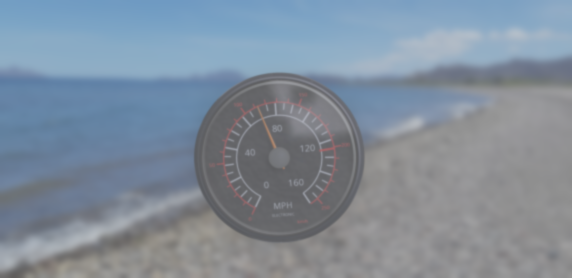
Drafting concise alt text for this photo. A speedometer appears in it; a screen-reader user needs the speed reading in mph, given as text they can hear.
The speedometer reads 70 mph
